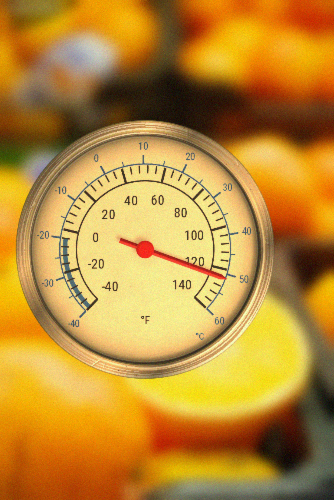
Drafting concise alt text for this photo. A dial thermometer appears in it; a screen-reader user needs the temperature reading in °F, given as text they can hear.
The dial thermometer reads 124 °F
